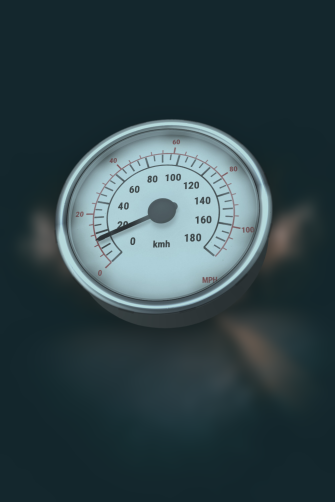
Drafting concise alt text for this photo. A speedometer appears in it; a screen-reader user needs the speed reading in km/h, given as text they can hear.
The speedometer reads 15 km/h
